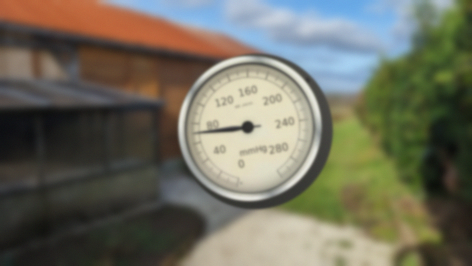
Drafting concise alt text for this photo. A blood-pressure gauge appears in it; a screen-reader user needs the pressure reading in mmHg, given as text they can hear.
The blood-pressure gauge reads 70 mmHg
